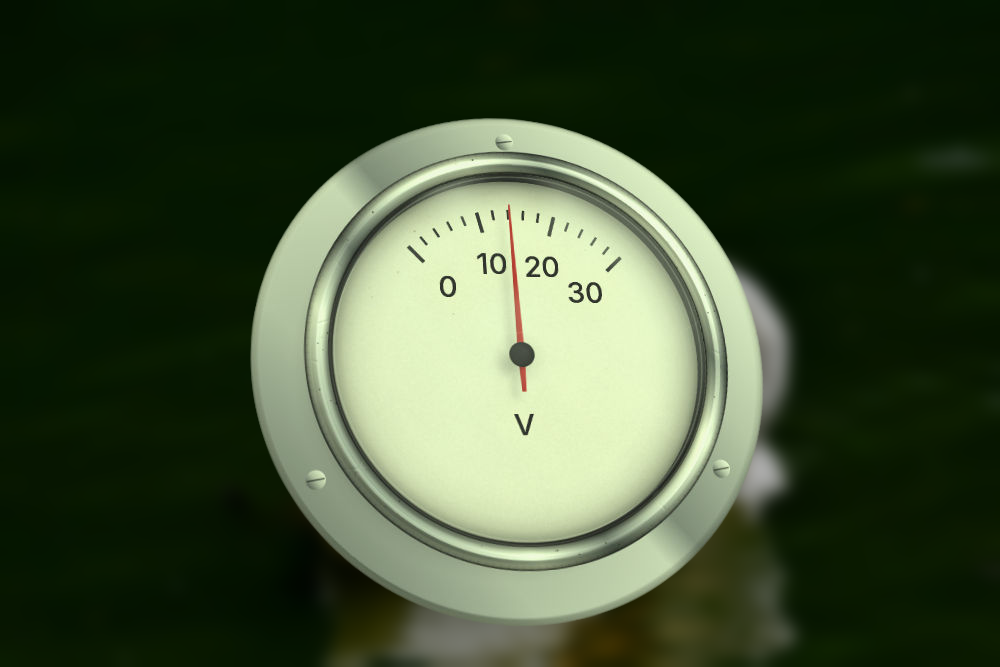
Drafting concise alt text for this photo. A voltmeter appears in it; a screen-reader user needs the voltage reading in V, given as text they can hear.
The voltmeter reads 14 V
